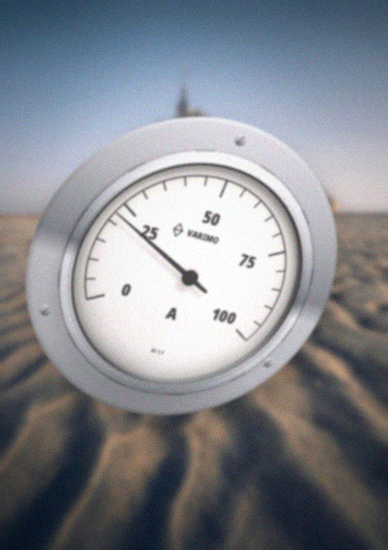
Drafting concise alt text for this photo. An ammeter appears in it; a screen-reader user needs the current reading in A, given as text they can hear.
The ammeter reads 22.5 A
